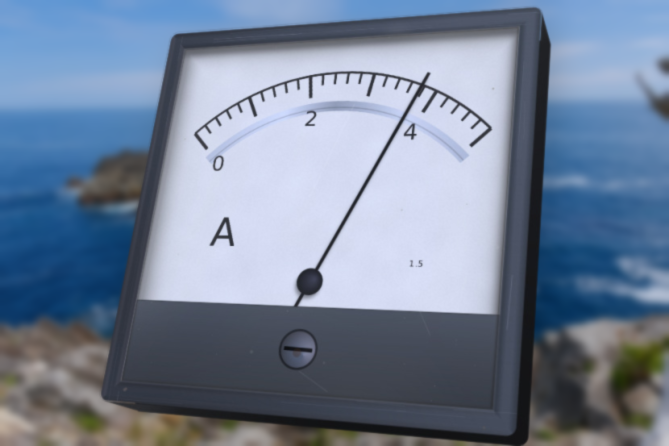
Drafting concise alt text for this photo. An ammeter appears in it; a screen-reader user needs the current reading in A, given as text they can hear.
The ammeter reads 3.8 A
